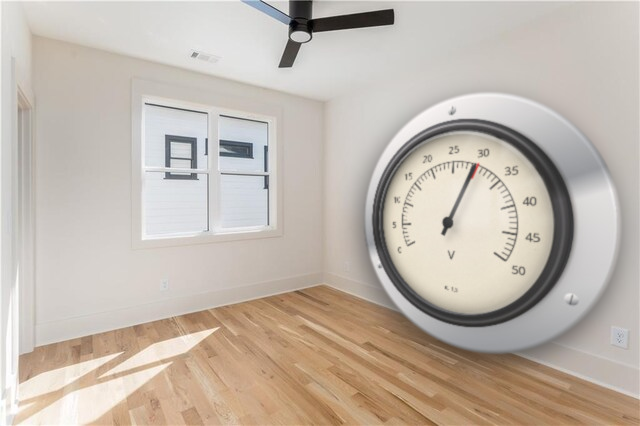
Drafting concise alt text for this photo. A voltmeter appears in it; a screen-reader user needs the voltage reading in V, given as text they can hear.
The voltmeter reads 30 V
